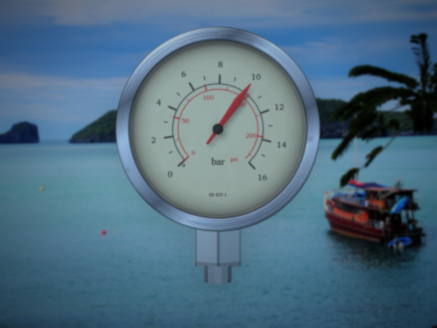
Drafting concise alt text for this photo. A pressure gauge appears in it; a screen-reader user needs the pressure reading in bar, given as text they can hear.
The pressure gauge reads 10 bar
